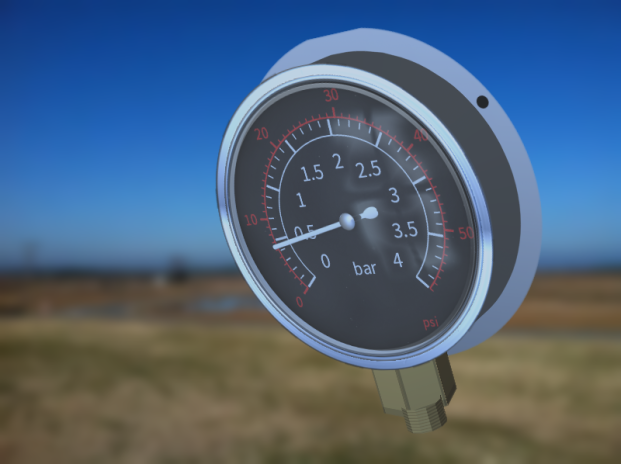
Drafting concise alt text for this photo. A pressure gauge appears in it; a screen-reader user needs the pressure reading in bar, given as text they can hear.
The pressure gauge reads 0.45 bar
